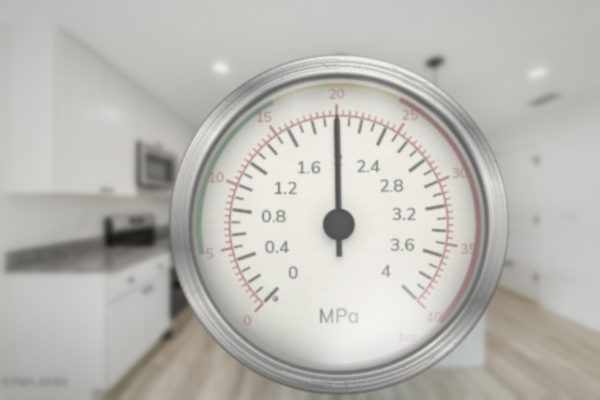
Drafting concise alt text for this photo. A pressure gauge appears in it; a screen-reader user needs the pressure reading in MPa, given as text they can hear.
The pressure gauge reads 2 MPa
